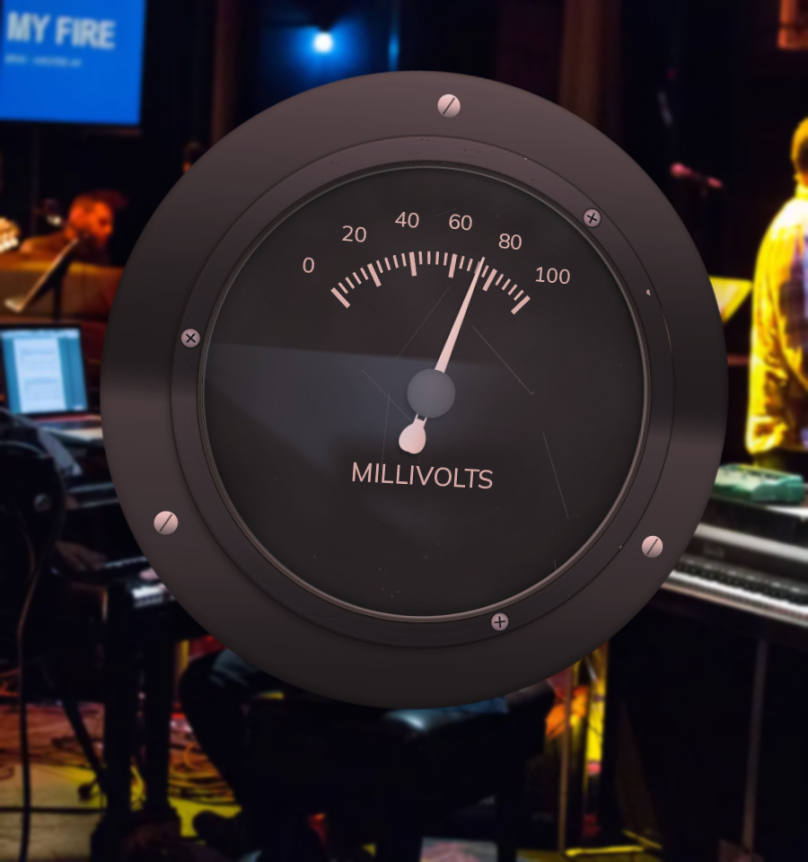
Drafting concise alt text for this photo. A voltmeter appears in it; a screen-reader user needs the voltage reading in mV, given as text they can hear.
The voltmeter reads 72 mV
